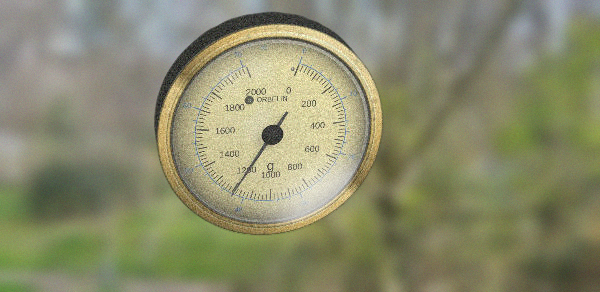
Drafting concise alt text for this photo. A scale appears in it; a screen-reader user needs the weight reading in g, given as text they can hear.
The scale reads 1200 g
